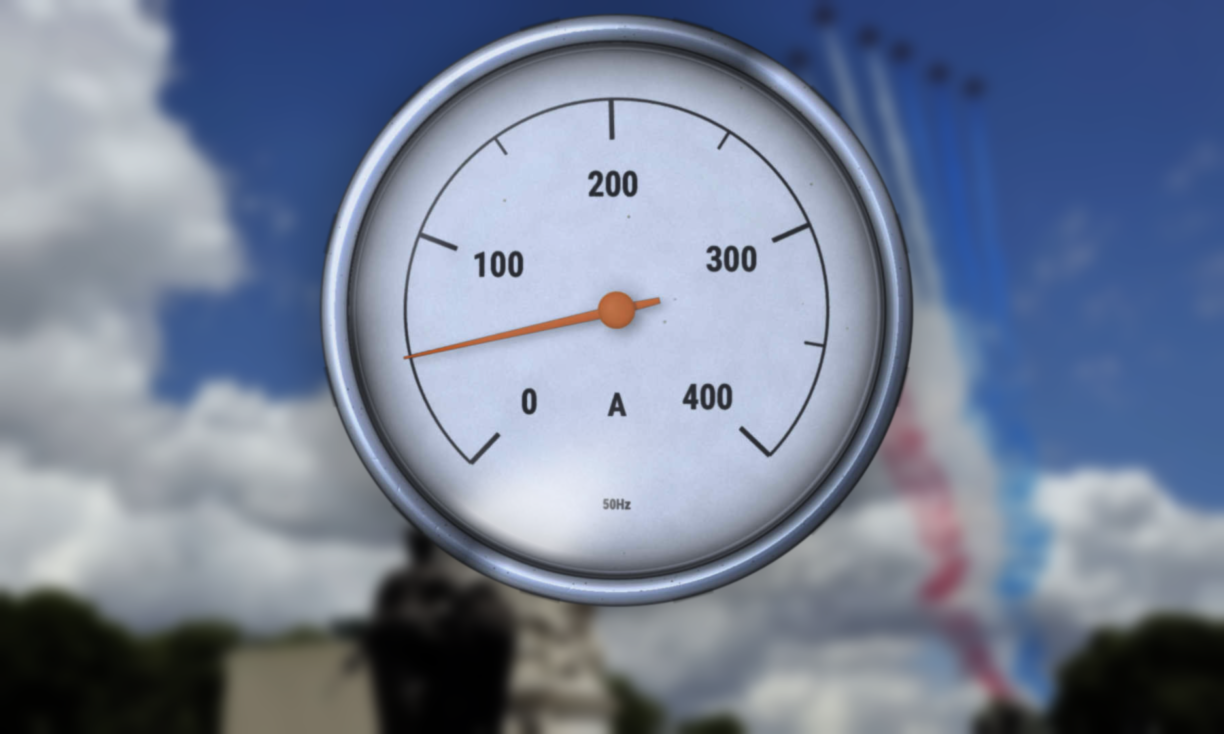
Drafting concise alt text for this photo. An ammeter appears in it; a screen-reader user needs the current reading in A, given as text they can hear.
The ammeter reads 50 A
